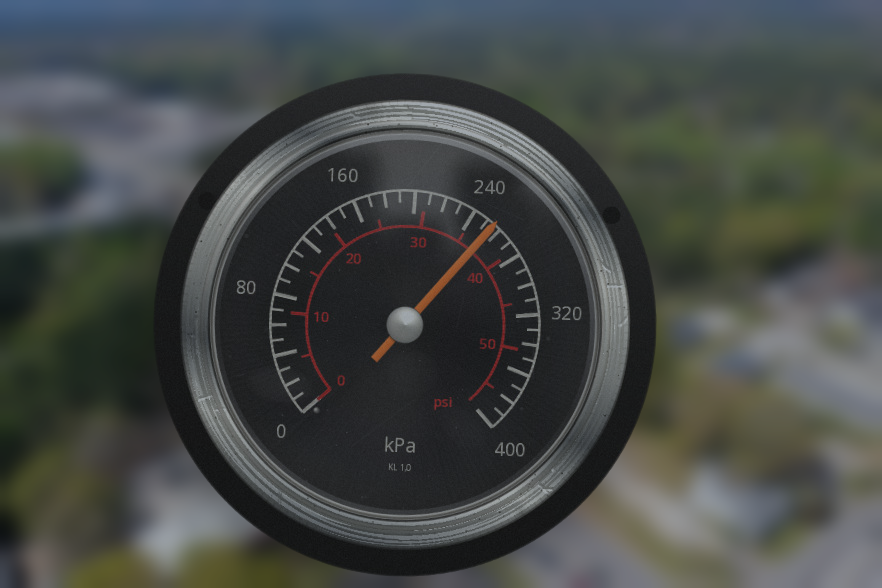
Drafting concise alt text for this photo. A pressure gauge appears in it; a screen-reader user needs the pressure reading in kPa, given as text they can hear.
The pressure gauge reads 255 kPa
